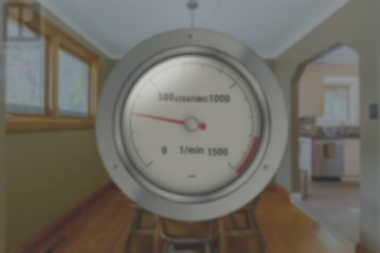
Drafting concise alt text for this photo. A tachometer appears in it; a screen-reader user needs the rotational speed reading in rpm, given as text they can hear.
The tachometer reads 300 rpm
